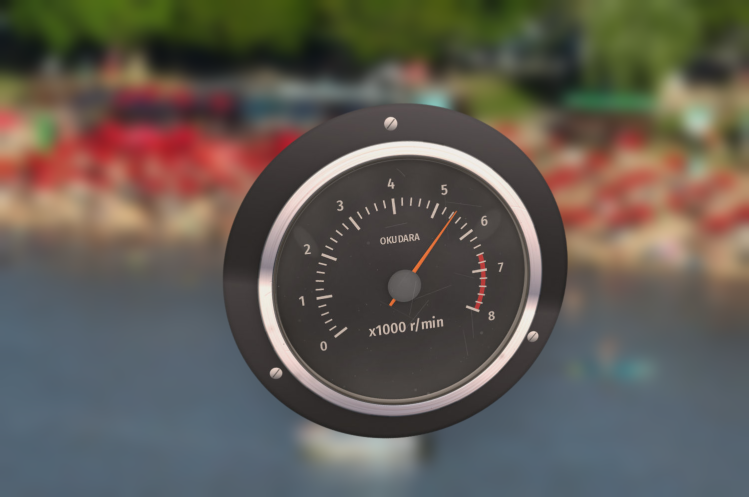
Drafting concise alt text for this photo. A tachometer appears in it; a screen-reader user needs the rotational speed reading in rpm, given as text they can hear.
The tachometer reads 5400 rpm
